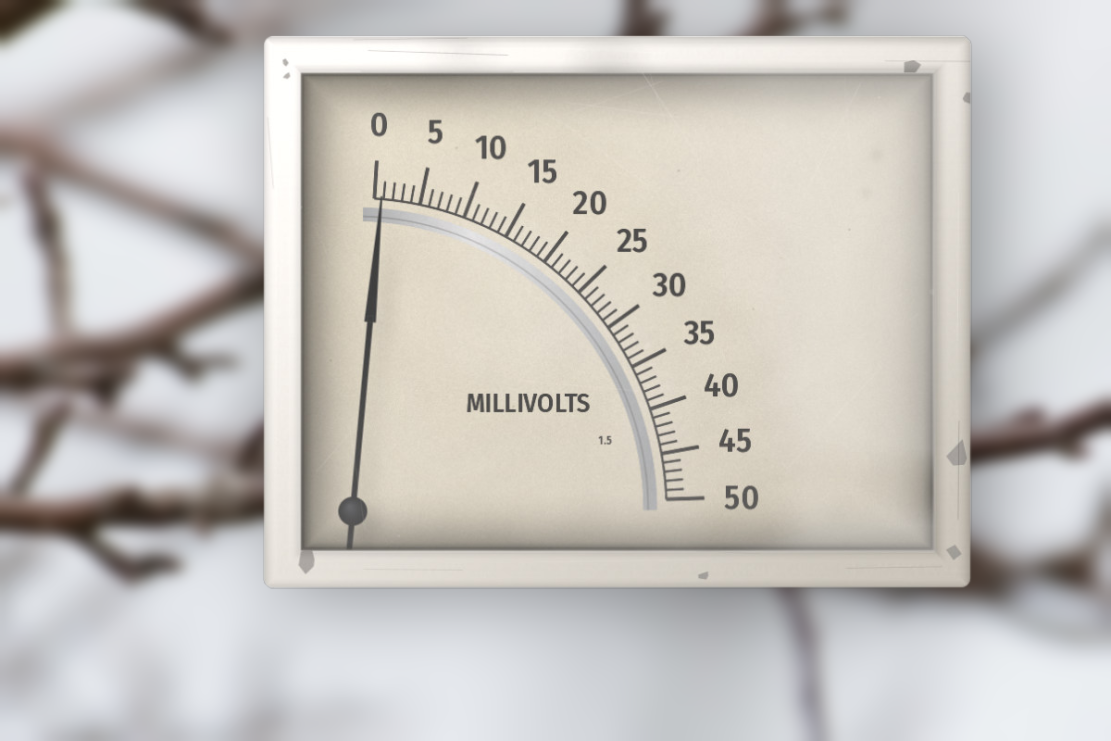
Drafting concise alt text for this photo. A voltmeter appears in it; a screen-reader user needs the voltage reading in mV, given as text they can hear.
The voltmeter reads 1 mV
